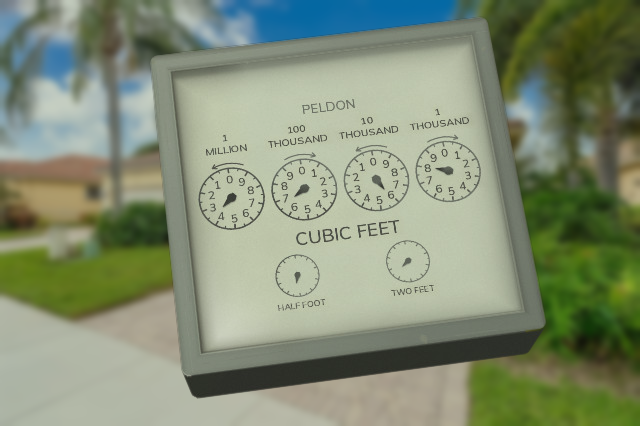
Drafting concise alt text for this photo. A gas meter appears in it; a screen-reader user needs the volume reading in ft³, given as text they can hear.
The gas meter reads 365800 ft³
